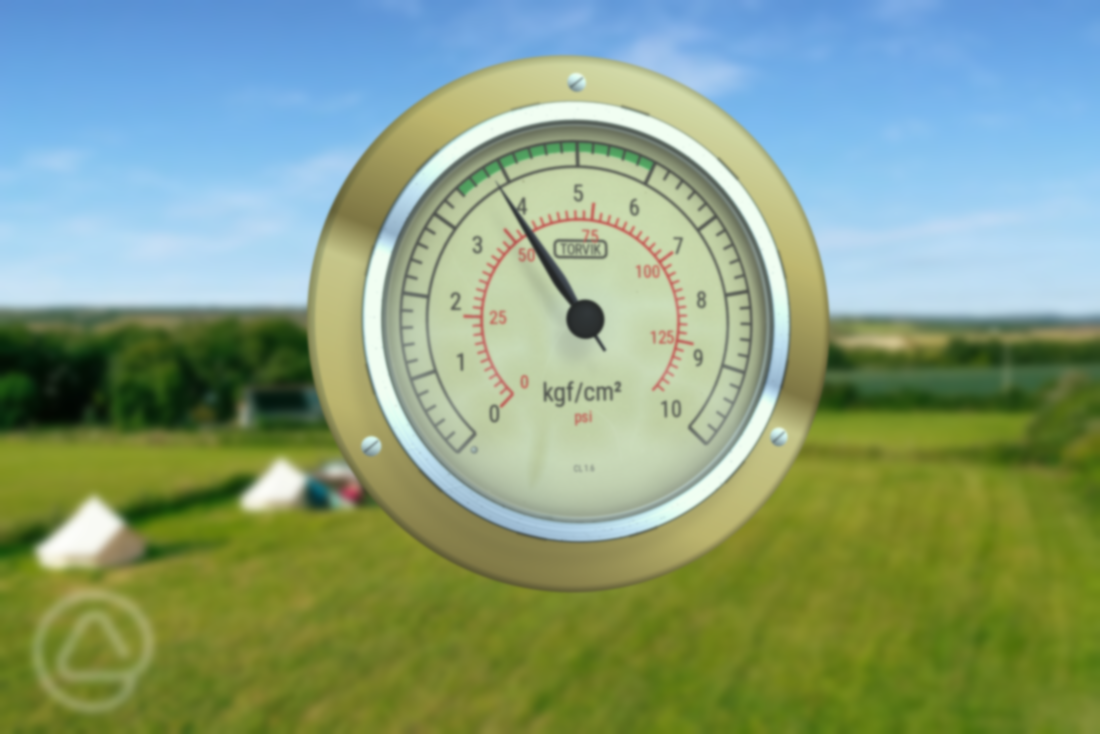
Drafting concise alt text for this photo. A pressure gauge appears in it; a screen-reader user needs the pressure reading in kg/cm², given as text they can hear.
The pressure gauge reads 3.8 kg/cm²
